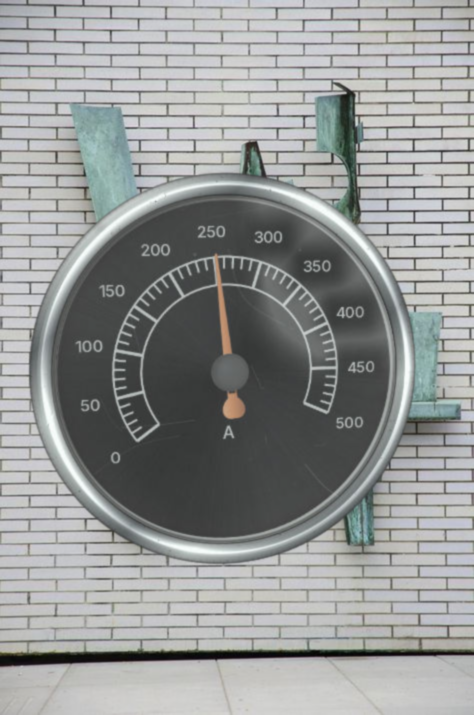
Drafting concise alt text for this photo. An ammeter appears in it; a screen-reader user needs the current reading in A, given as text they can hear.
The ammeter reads 250 A
